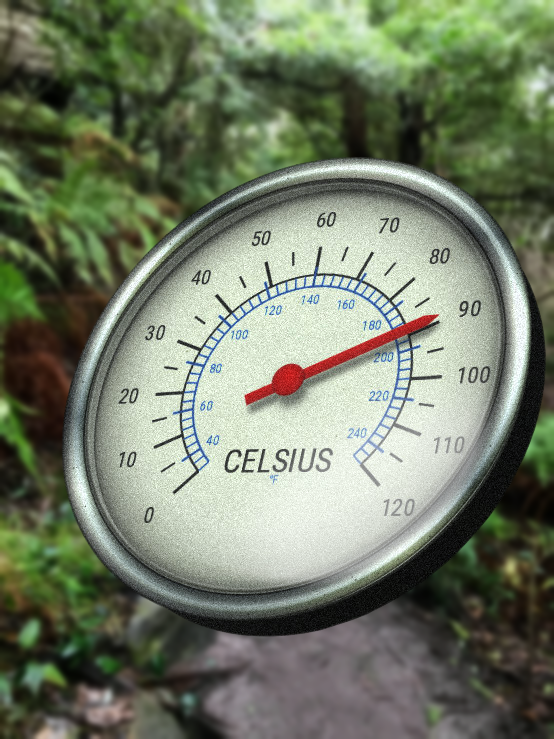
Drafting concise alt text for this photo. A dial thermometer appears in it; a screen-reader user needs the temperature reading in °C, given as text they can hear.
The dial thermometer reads 90 °C
